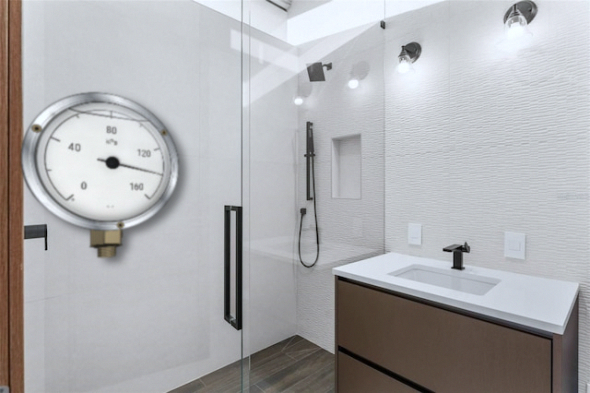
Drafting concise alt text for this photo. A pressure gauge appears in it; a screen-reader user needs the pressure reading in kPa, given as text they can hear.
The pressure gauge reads 140 kPa
